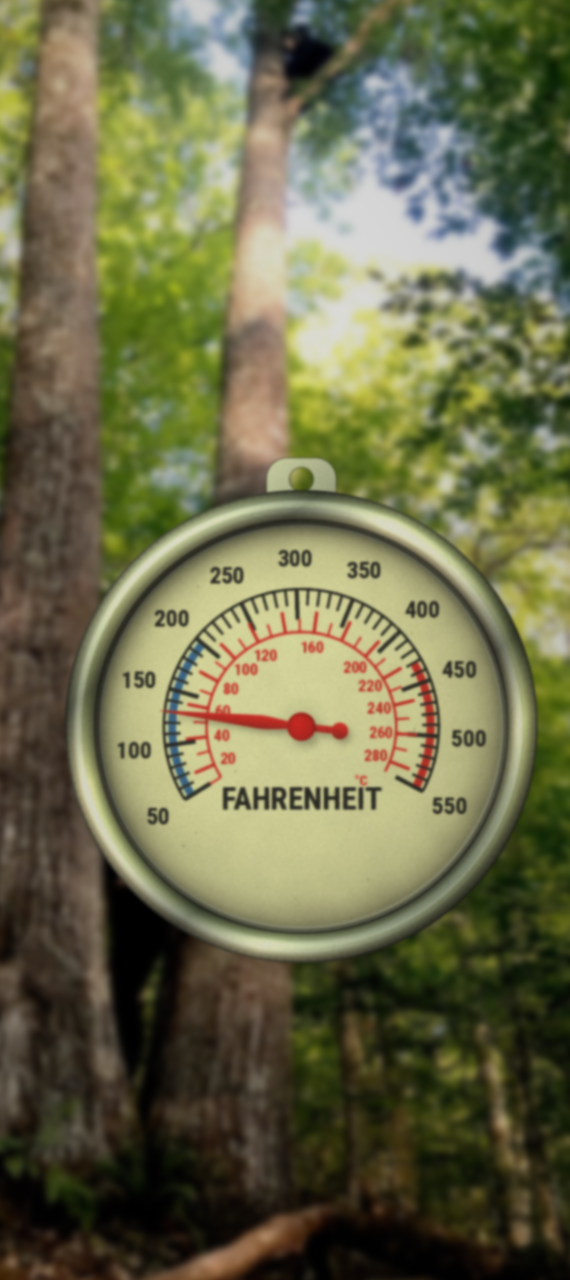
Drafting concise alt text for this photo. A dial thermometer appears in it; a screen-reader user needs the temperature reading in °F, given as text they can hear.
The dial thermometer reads 130 °F
